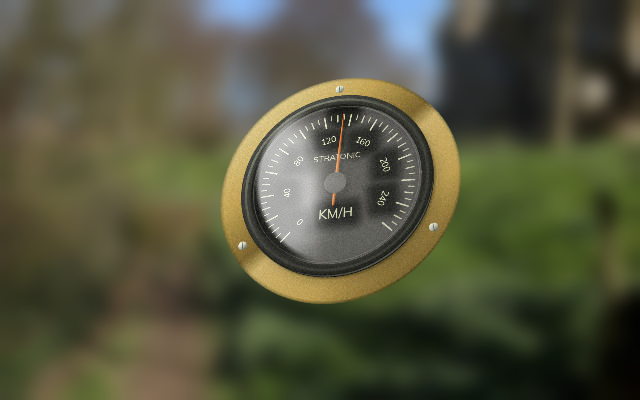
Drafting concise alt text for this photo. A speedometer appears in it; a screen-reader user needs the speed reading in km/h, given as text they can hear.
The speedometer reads 135 km/h
